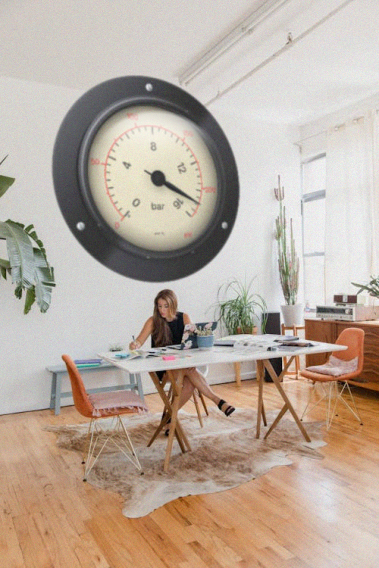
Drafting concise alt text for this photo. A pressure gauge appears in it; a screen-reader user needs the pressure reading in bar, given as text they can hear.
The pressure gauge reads 15 bar
